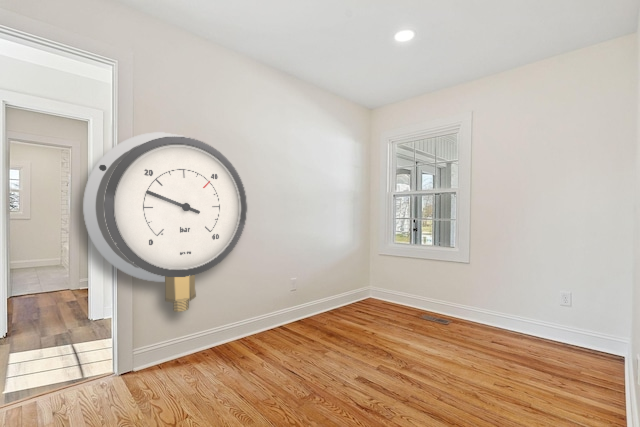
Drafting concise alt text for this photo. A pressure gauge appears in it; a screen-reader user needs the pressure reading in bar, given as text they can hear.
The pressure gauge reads 15 bar
